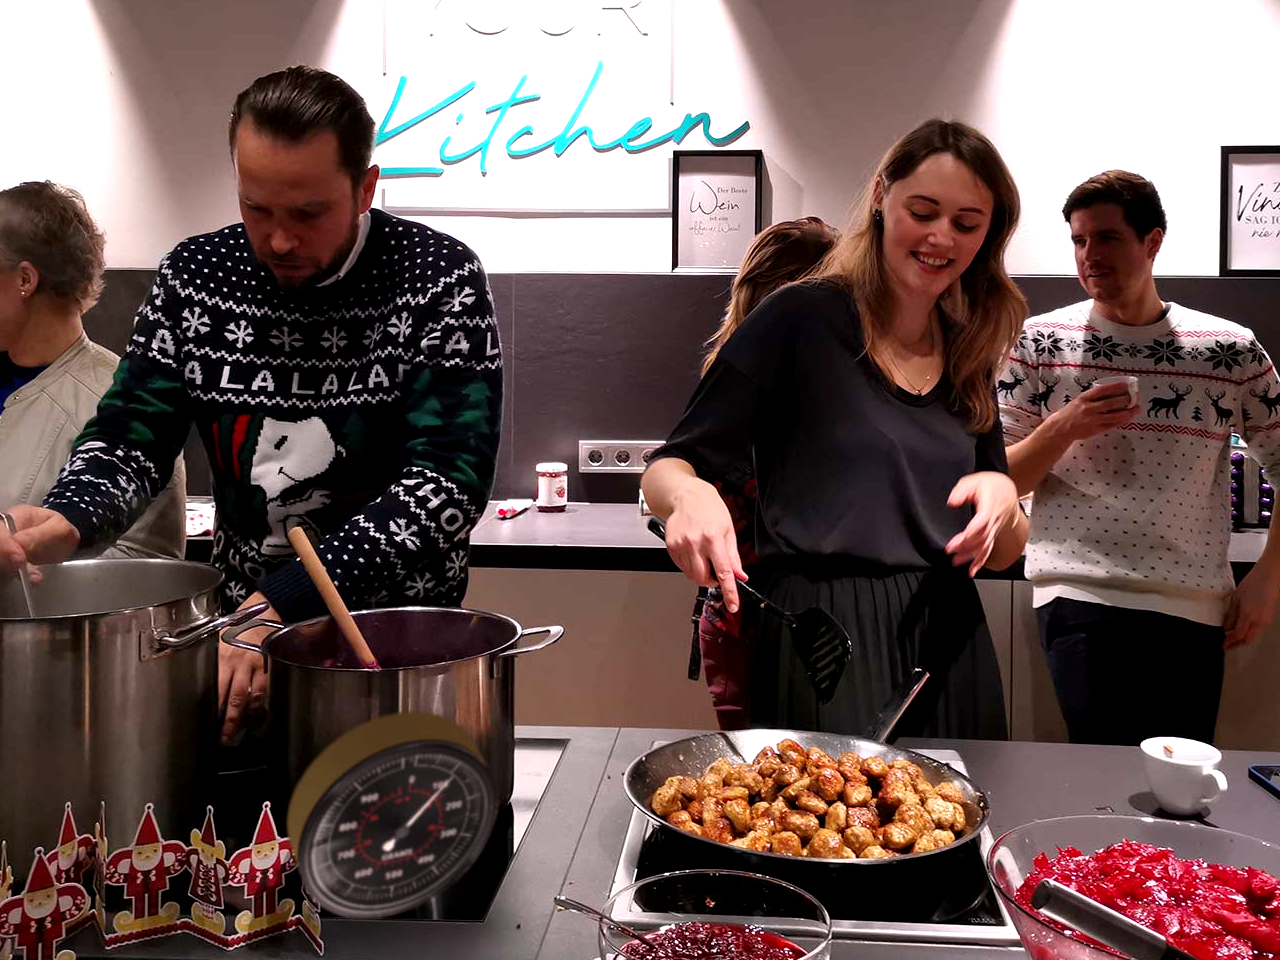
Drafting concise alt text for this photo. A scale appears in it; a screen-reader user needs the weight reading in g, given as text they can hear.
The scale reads 100 g
